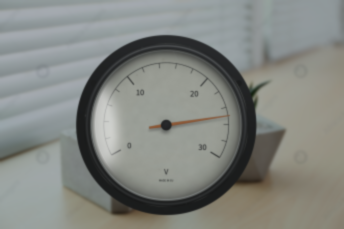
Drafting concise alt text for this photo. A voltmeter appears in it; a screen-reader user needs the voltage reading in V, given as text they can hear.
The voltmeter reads 25 V
